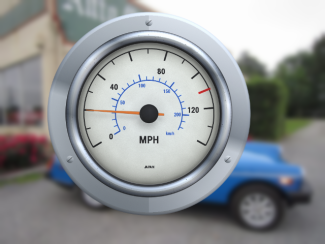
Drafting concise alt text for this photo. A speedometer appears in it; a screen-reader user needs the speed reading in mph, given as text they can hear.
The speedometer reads 20 mph
